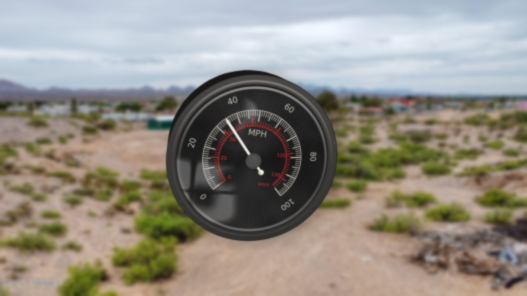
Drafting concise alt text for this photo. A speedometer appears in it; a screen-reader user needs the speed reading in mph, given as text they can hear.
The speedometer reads 35 mph
